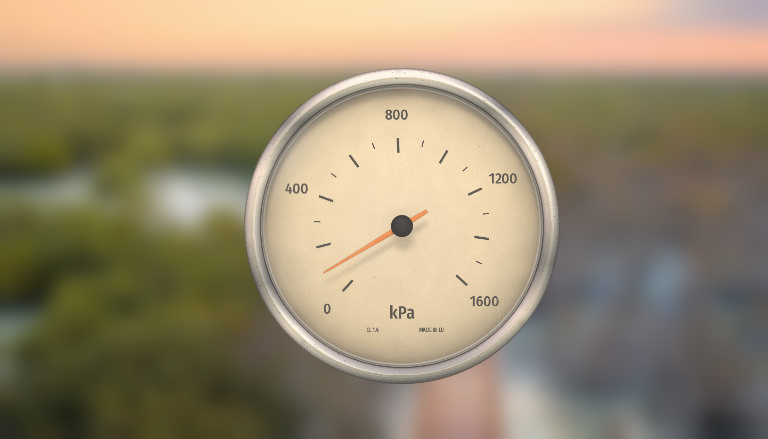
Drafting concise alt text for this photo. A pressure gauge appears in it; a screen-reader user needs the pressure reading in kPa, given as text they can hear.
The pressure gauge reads 100 kPa
